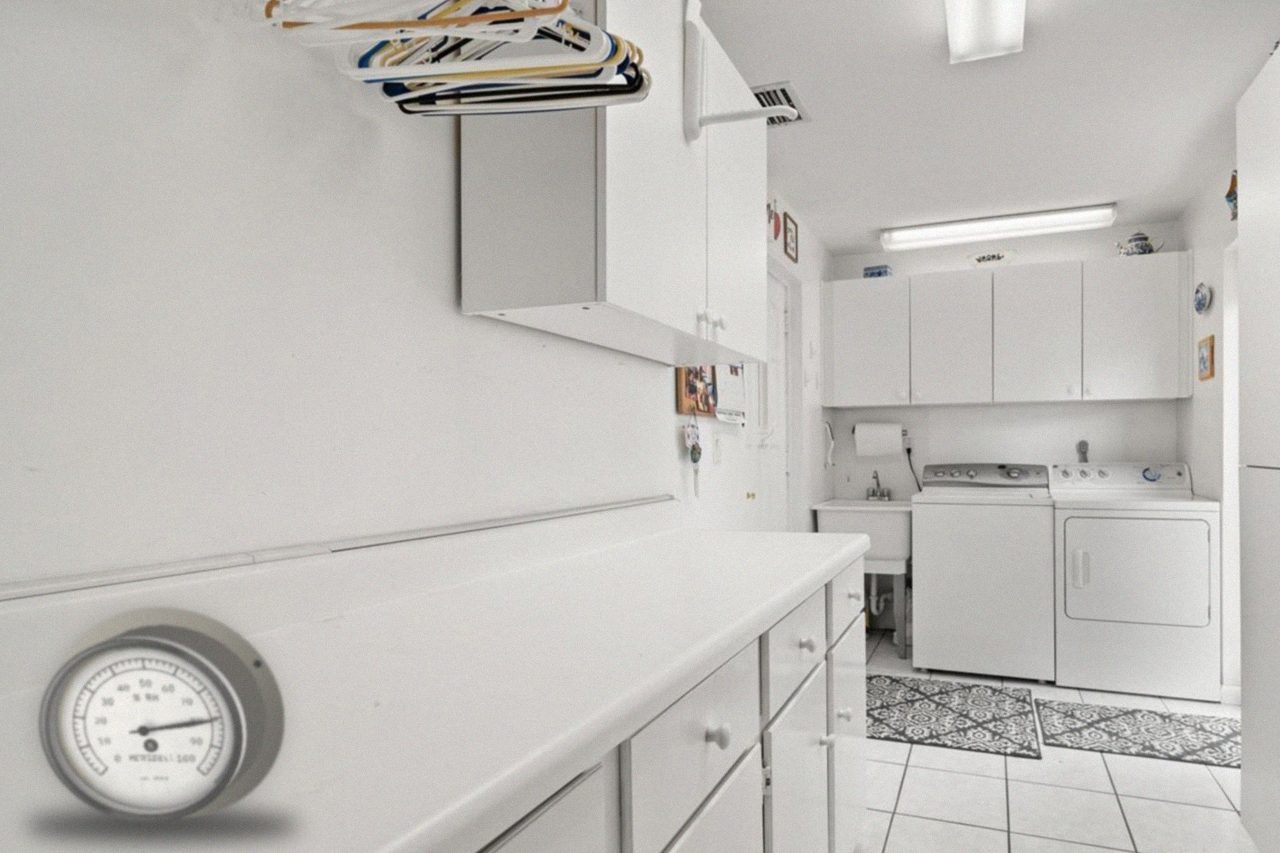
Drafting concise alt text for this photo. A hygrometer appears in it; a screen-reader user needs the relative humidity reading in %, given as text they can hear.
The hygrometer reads 80 %
